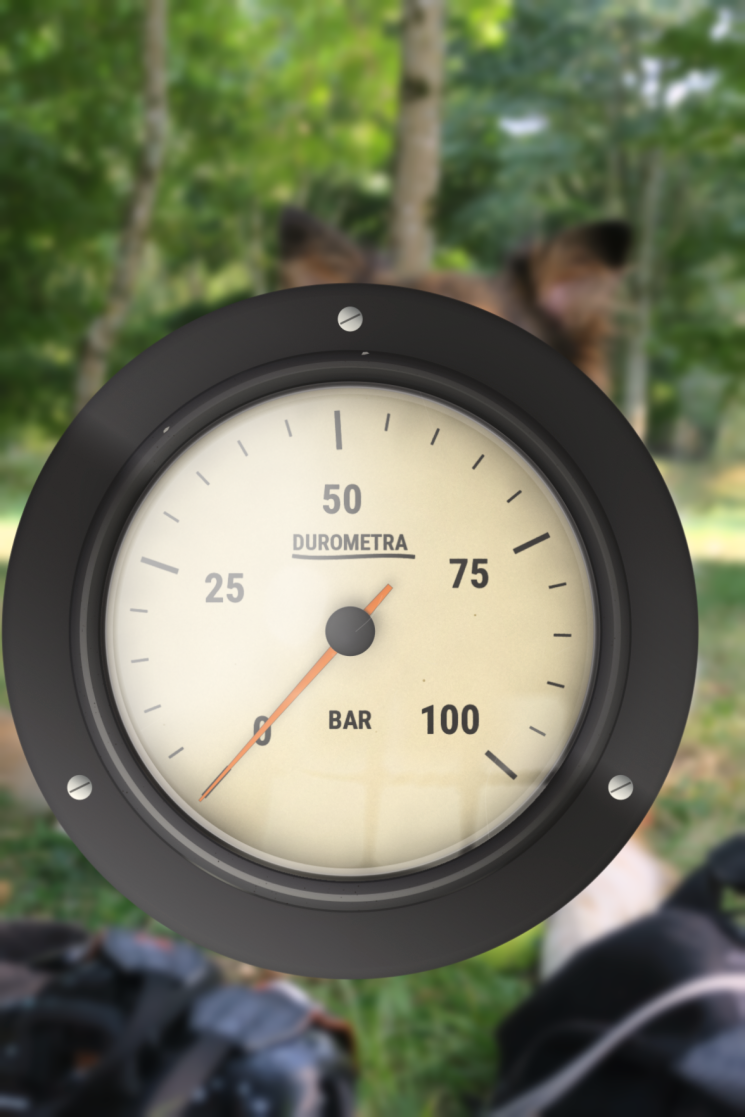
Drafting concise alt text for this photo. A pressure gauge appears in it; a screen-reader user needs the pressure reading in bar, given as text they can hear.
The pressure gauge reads 0 bar
